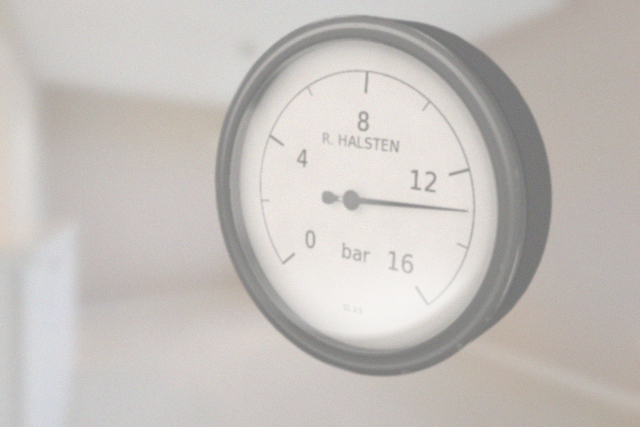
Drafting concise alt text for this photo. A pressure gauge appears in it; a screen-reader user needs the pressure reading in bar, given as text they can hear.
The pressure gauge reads 13 bar
